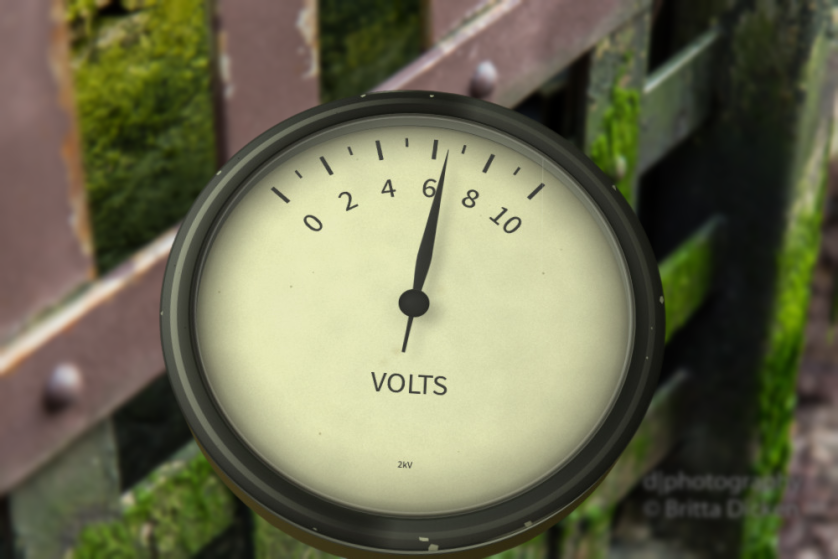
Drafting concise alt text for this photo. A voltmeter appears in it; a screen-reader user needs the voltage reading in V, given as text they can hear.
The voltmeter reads 6.5 V
